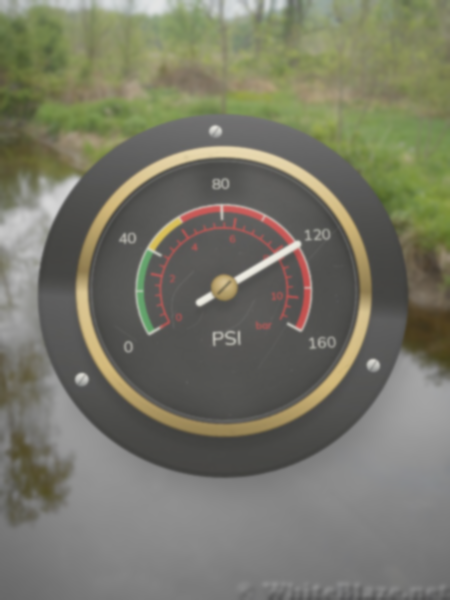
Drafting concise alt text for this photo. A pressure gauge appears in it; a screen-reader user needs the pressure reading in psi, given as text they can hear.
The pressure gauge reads 120 psi
